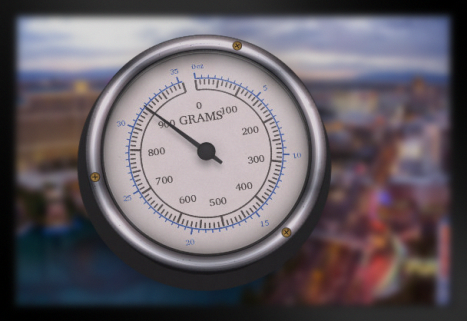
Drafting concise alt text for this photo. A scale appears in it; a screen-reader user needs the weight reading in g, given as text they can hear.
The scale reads 900 g
